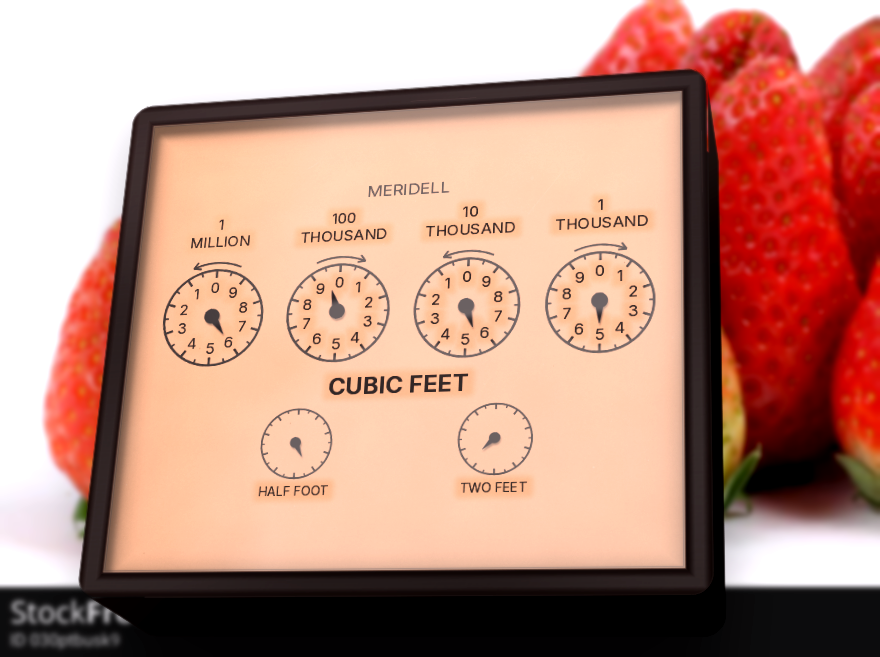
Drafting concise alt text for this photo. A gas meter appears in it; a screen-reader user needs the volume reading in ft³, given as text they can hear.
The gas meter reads 595500 ft³
